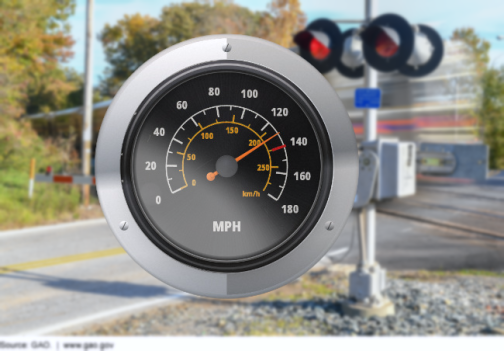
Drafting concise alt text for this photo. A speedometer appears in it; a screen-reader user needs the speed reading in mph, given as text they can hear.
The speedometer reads 130 mph
